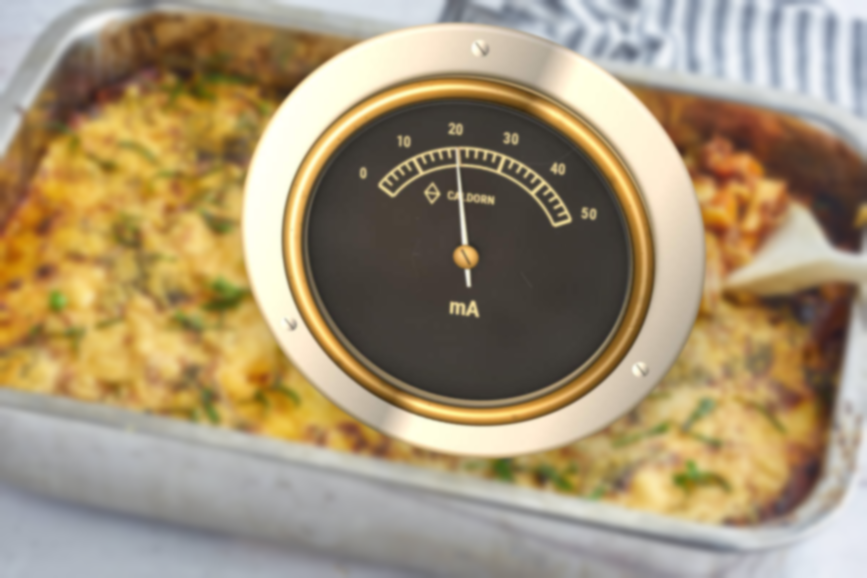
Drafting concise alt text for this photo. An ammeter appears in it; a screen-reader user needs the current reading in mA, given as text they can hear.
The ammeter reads 20 mA
